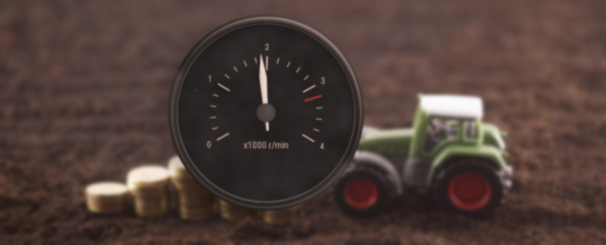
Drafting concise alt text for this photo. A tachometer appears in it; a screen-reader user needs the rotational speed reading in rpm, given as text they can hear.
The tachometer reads 1900 rpm
